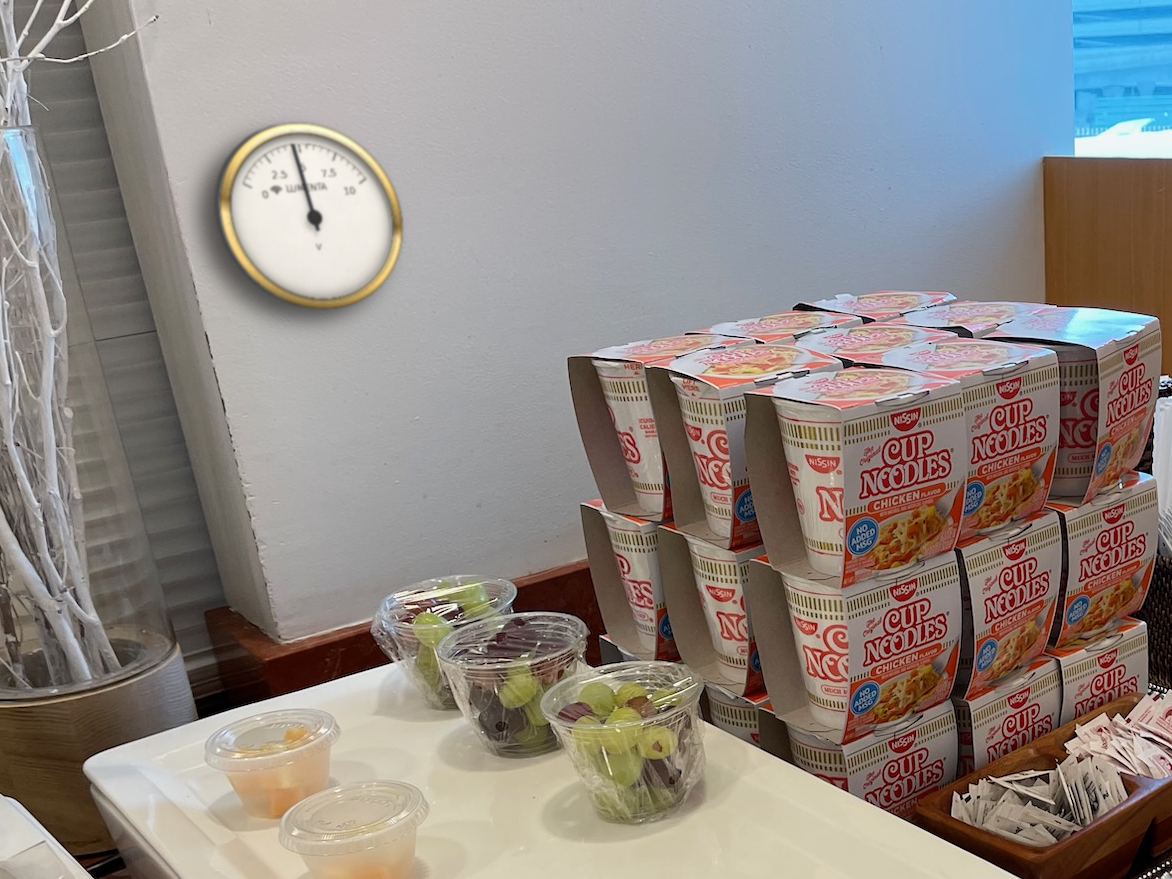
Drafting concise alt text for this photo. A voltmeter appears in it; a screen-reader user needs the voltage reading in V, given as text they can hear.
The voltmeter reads 4.5 V
